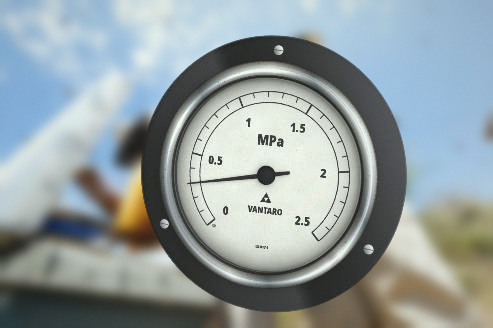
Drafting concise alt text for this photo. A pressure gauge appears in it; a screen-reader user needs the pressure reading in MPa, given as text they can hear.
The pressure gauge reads 0.3 MPa
